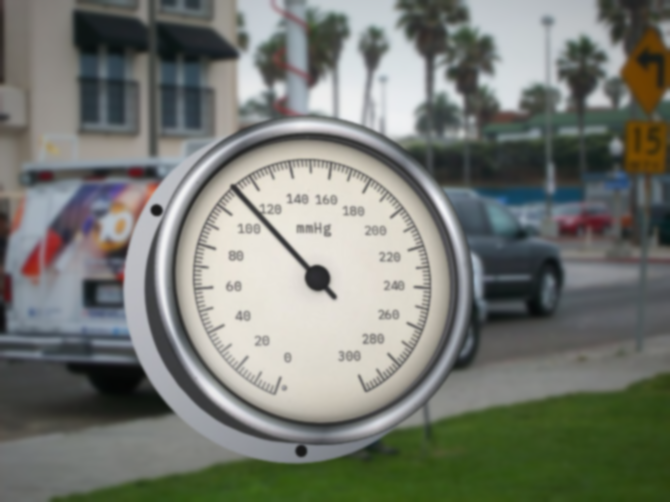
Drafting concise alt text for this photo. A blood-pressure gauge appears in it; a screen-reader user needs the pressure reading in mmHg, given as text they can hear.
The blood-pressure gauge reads 110 mmHg
